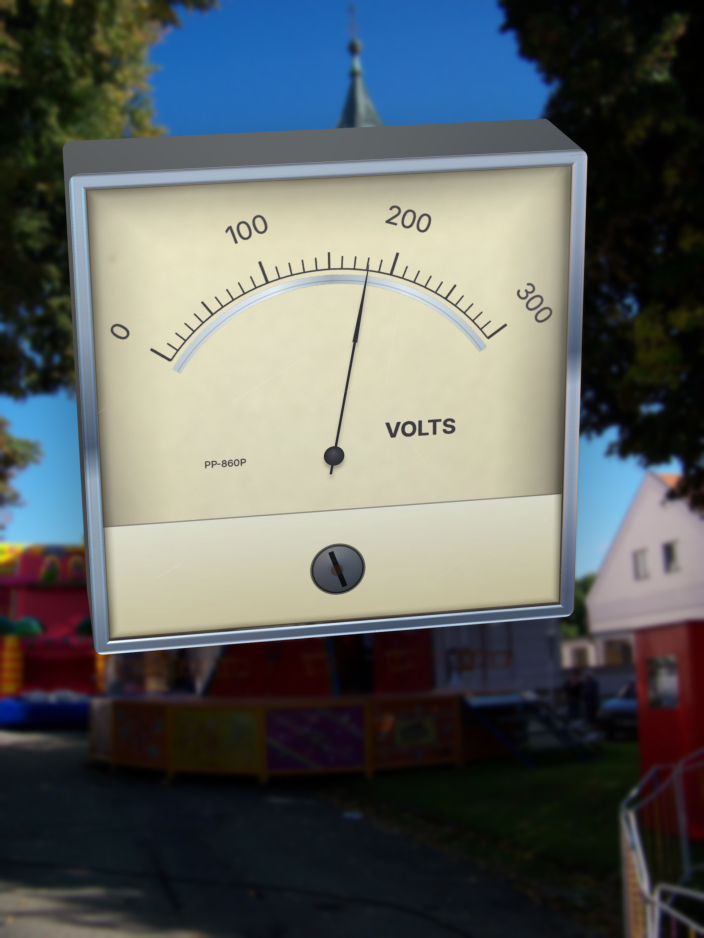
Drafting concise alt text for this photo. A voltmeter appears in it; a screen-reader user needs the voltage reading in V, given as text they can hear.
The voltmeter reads 180 V
